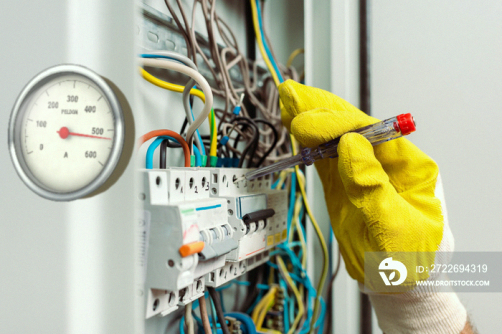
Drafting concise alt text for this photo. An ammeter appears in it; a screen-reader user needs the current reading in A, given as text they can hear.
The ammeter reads 525 A
